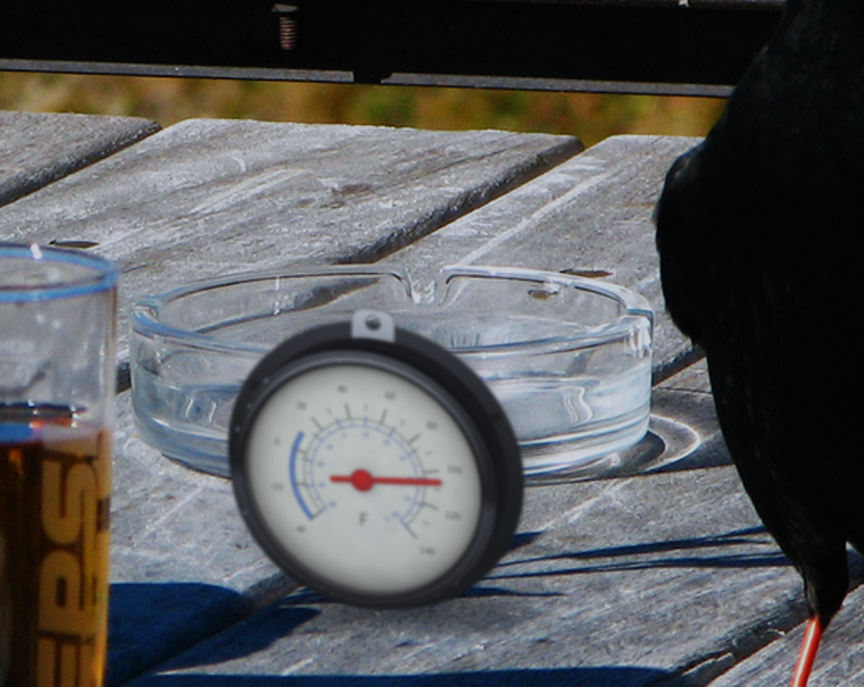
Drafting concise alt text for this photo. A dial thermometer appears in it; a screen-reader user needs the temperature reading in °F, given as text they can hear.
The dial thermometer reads 105 °F
